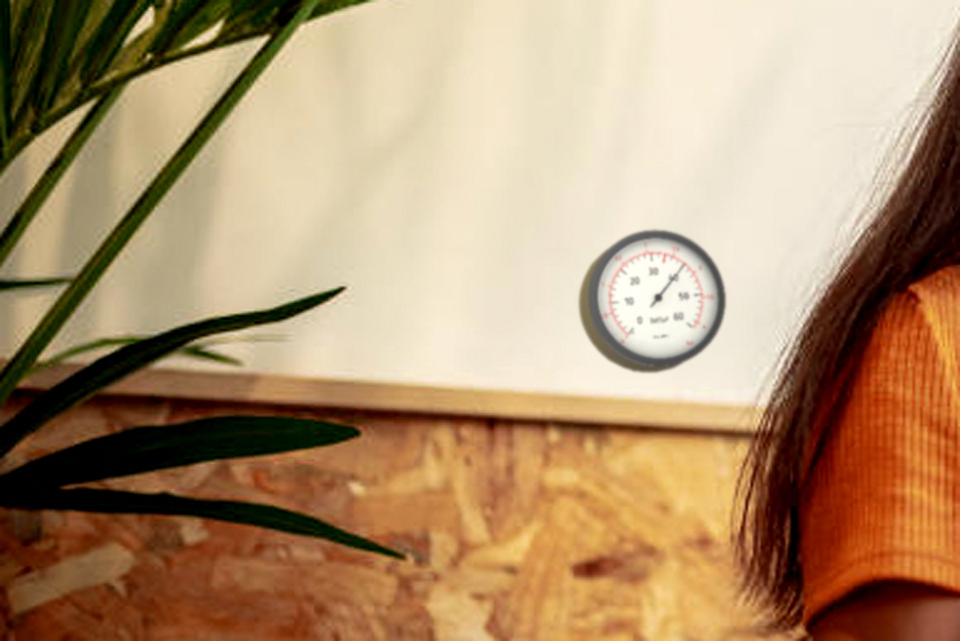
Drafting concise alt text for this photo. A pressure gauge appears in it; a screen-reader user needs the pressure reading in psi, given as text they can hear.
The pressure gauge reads 40 psi
